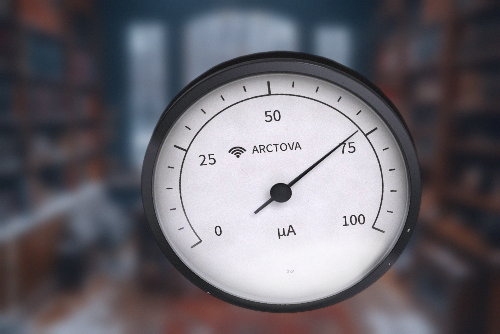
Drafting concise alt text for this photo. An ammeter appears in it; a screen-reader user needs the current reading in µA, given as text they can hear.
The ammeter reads 72.5 µA
